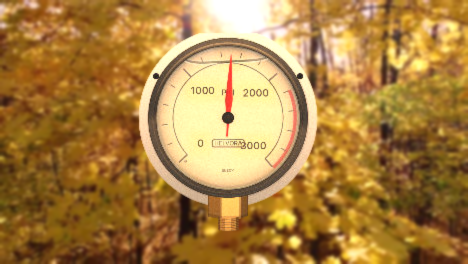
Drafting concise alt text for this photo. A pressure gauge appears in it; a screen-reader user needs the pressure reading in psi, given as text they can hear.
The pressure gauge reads 1500 psi
